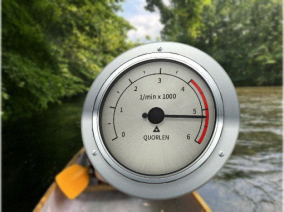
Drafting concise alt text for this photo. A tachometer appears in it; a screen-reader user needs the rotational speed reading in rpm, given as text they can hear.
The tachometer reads 5250 rpm
